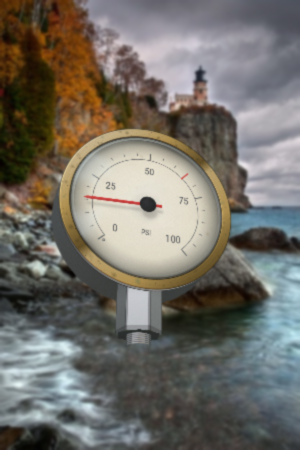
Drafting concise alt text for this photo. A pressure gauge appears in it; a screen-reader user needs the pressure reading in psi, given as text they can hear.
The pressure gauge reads 15 psi
